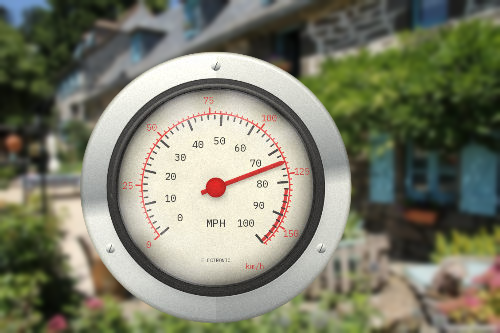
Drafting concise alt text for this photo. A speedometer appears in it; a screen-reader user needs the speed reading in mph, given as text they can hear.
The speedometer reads 74 mph
